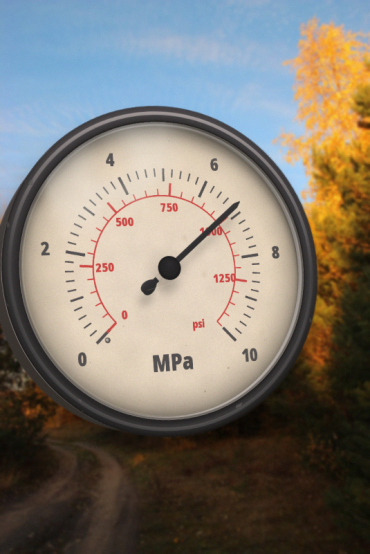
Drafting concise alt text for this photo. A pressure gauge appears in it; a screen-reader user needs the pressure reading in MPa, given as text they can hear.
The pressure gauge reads 6.8 MPa
